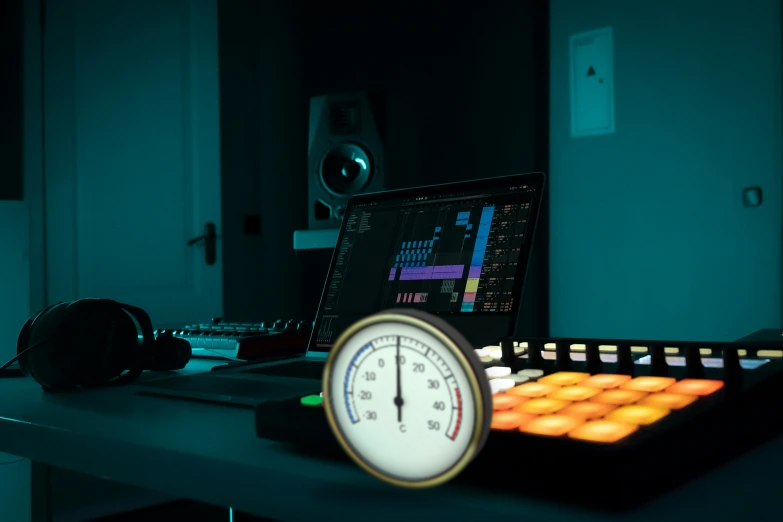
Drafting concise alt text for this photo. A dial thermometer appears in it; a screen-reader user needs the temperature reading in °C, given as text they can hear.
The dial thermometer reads 10 °C
